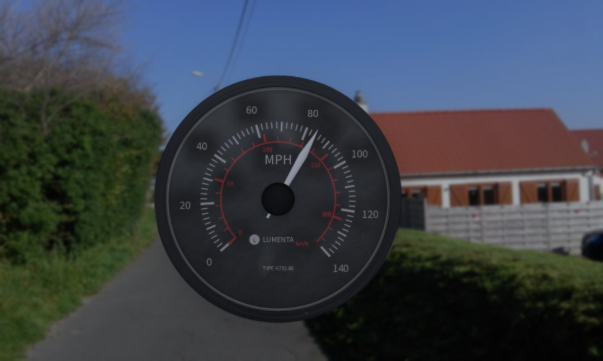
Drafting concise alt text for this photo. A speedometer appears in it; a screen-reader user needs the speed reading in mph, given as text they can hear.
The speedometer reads 84 mph
